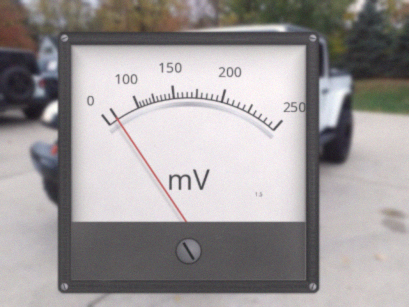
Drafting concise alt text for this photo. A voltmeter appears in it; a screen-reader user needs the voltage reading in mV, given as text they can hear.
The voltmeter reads 50 mV
